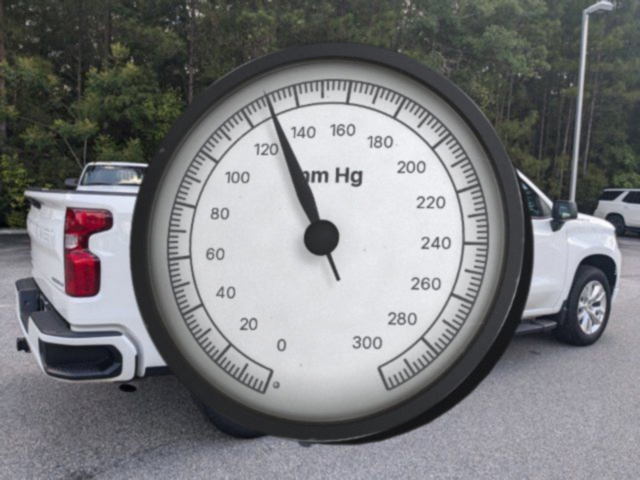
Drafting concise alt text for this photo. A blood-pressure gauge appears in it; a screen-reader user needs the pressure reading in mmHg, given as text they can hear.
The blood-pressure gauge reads 130 mmHg
